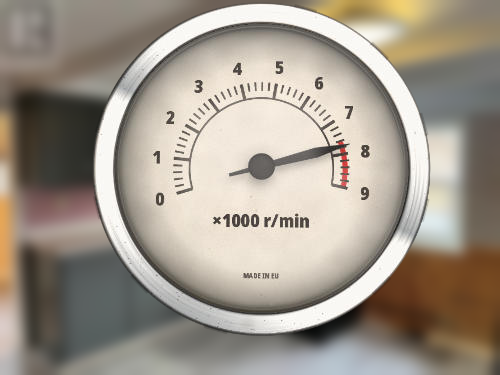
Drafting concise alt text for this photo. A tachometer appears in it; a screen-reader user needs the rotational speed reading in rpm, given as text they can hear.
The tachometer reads 7800 rpm
